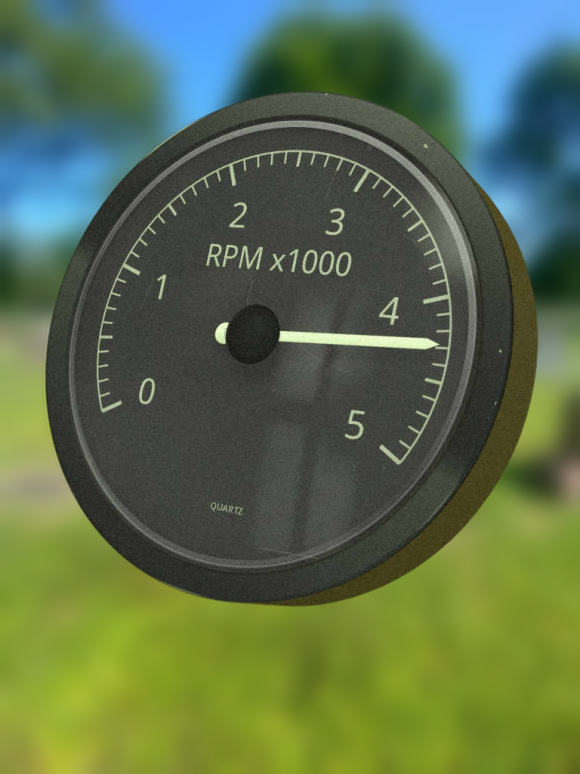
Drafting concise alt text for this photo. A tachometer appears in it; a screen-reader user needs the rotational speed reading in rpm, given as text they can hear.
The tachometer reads 4300 rpm
